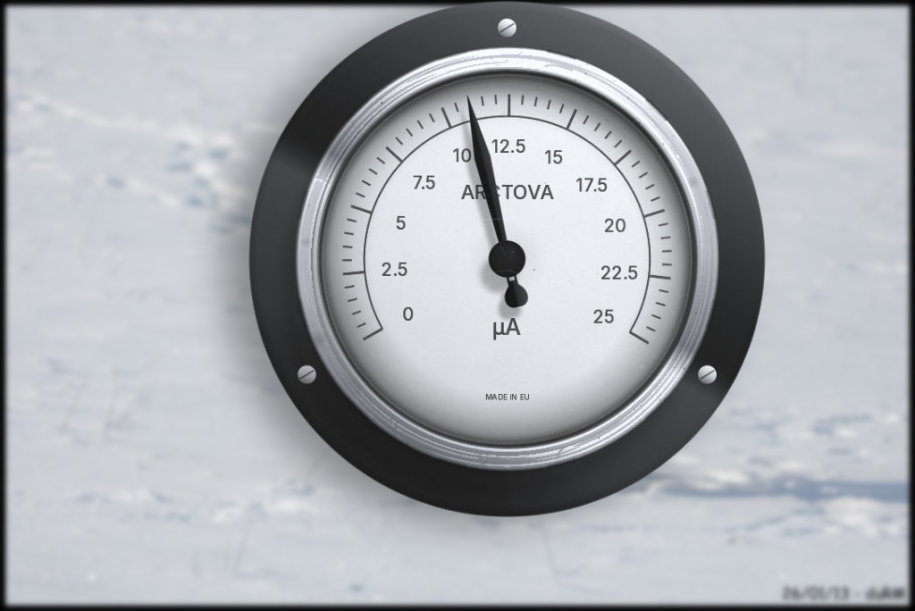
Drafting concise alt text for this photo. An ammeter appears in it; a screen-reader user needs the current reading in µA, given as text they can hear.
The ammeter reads 11 µA
